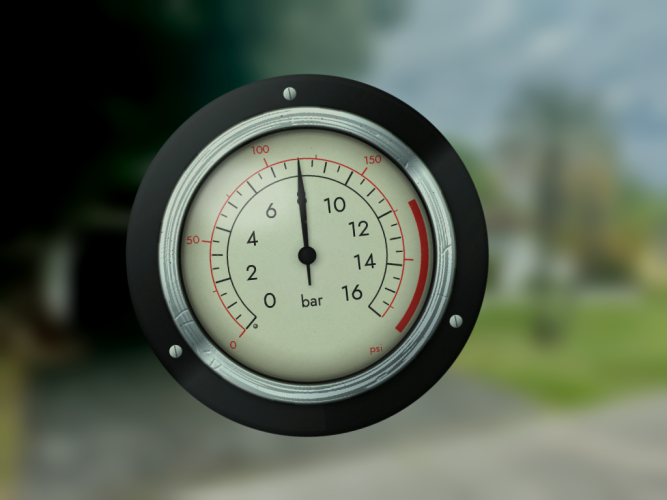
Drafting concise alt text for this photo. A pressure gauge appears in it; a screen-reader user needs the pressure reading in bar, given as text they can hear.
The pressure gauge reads 8 bar
